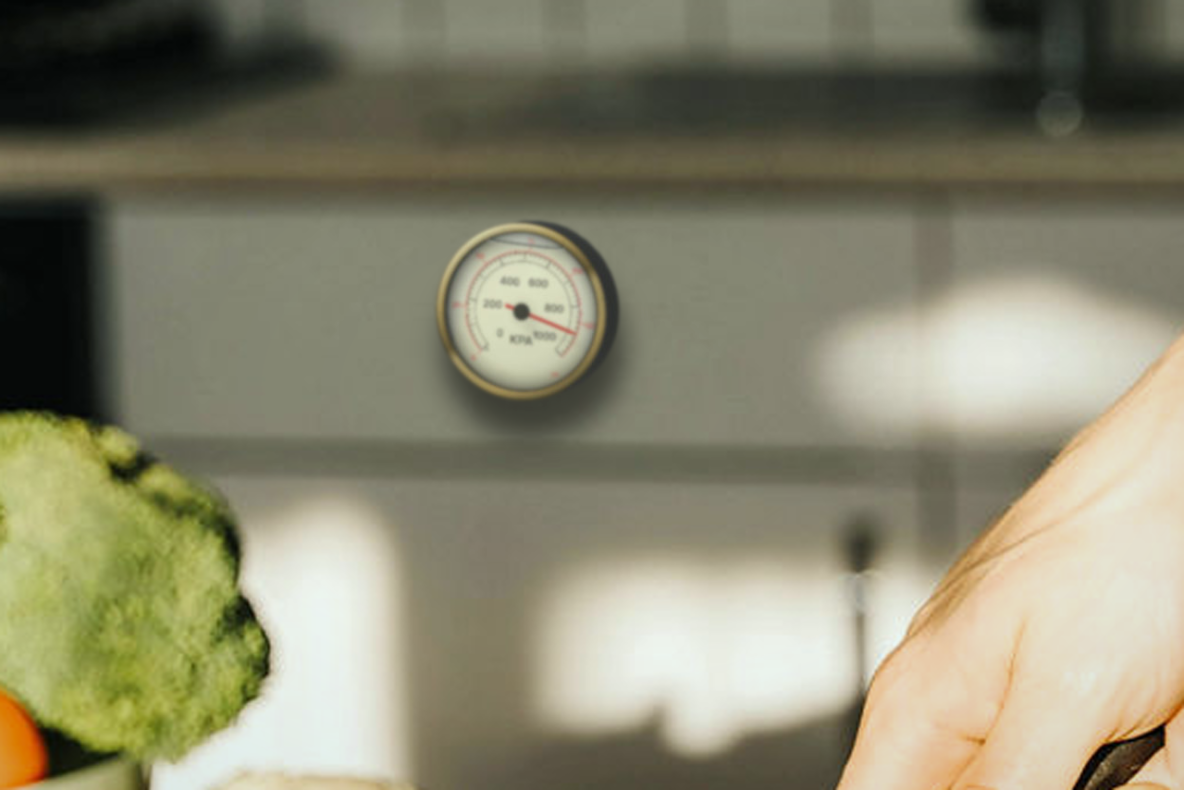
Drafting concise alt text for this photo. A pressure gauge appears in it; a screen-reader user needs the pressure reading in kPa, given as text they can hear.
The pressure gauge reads 900 kPa
